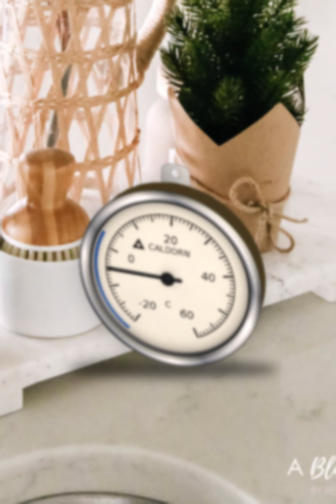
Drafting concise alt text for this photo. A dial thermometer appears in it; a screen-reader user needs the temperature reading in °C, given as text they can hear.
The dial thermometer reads -5 °C
